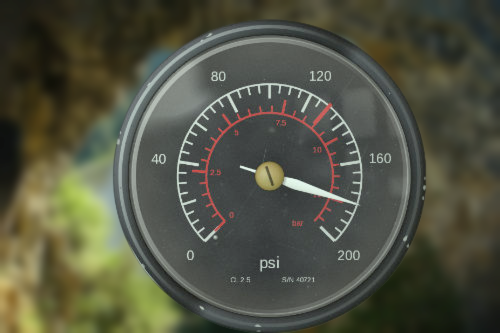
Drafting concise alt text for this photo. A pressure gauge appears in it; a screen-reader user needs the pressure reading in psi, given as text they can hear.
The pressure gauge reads 180 psi
